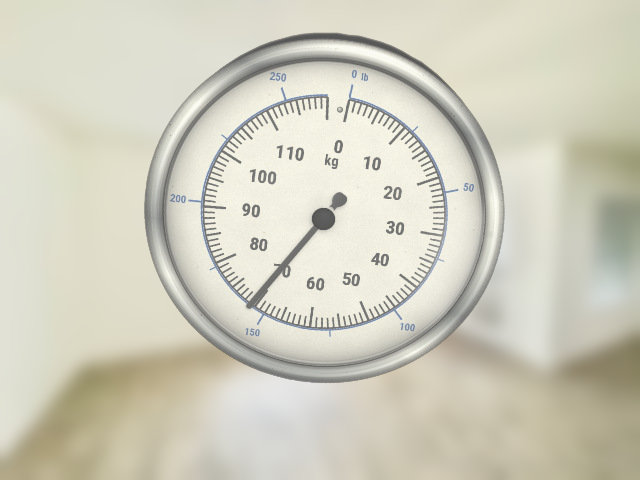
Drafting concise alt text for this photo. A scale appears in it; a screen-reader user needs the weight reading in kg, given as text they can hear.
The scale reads 71 kg
